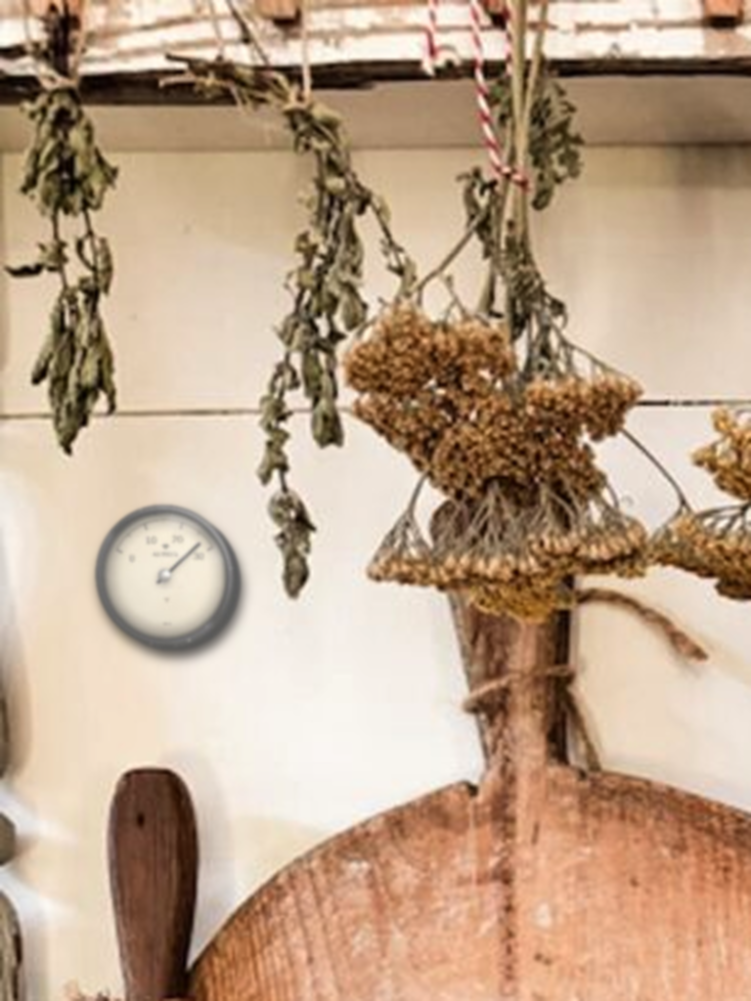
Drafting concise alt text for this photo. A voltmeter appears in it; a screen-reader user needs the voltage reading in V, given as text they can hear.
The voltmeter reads 27.5 V
